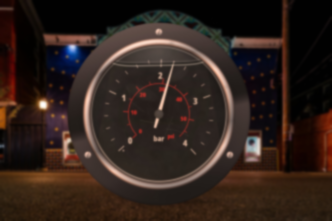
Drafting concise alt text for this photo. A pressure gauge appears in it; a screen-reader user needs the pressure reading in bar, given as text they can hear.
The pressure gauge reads 2.2 bar
